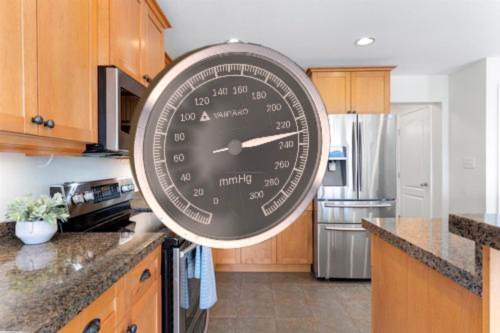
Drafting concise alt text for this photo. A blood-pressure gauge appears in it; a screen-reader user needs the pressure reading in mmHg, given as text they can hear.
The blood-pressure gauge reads 230 mmHg
